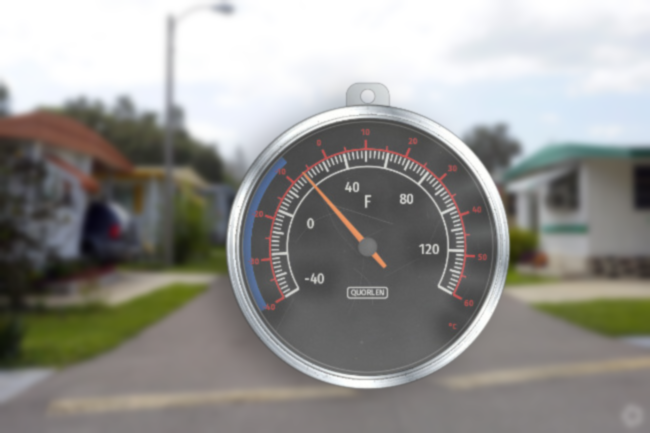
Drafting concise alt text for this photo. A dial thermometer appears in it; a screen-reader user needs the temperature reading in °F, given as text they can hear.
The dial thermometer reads 20 °F
